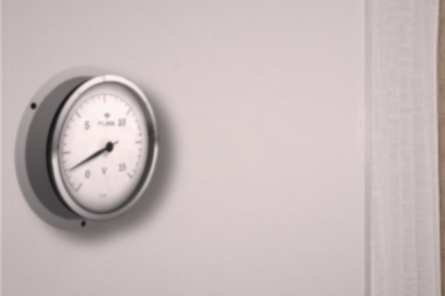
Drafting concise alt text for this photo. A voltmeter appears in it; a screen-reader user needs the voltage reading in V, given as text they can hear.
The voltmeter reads 1.5 V
